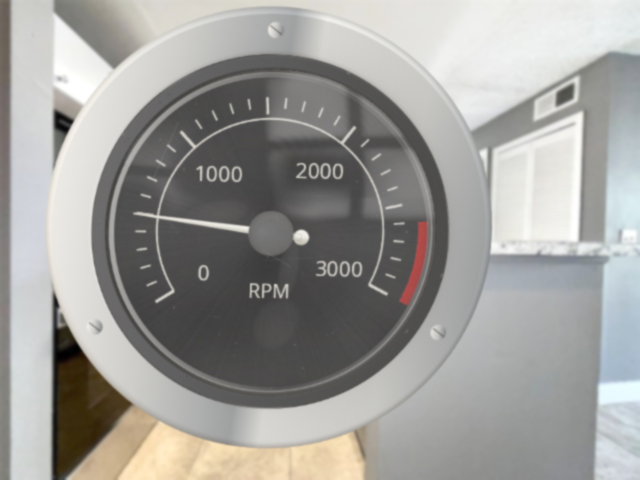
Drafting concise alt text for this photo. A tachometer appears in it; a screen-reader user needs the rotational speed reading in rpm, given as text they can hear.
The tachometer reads 500 rpm
